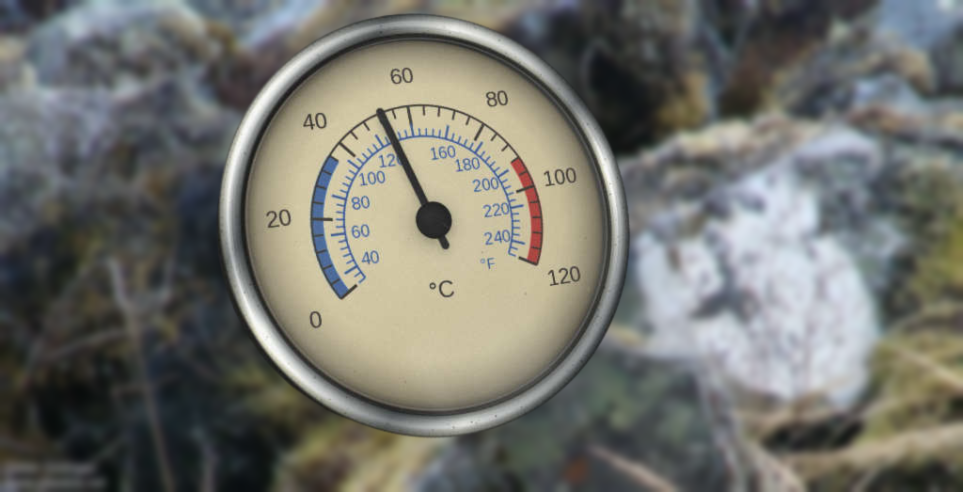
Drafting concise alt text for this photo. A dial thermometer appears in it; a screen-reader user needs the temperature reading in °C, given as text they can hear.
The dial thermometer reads 52 °C
